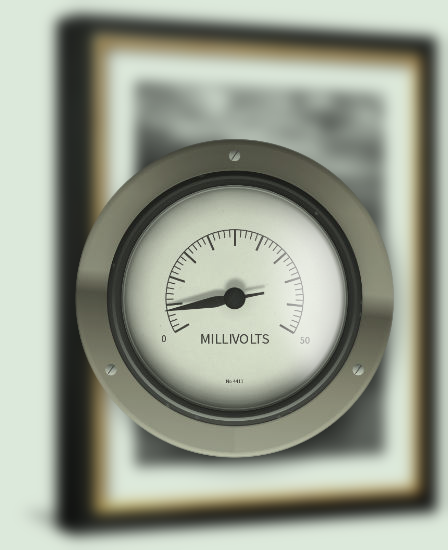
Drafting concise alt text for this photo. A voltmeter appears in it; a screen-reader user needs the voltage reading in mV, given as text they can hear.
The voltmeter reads 4 mV
